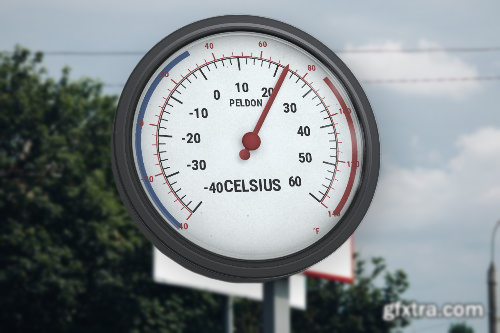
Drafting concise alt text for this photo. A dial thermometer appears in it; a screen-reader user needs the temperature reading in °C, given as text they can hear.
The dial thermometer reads 22 °C
